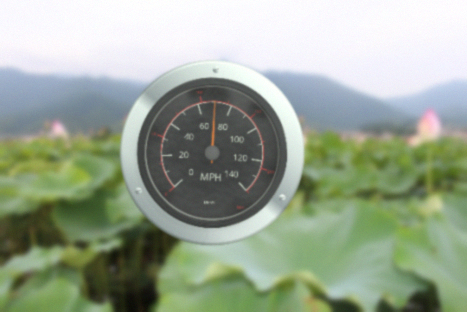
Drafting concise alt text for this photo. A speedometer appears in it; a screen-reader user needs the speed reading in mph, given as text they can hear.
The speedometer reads 70 mph
